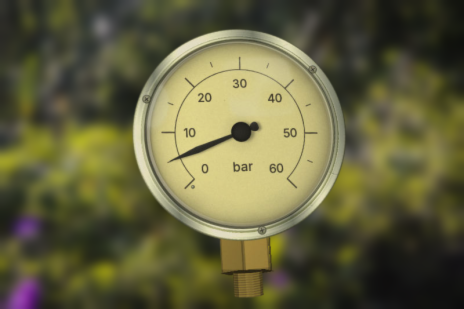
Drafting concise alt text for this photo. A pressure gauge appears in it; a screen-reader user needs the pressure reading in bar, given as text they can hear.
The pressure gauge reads 5 bar
